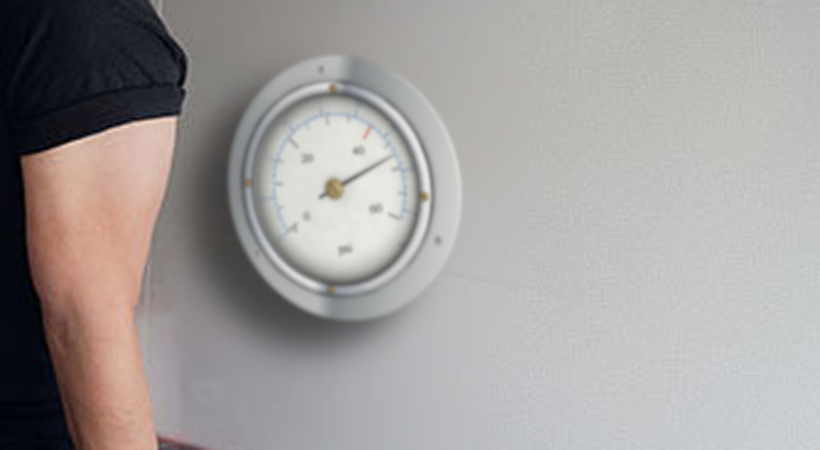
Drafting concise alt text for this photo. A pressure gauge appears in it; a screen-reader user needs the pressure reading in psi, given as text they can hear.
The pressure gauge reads 47.5 psi
